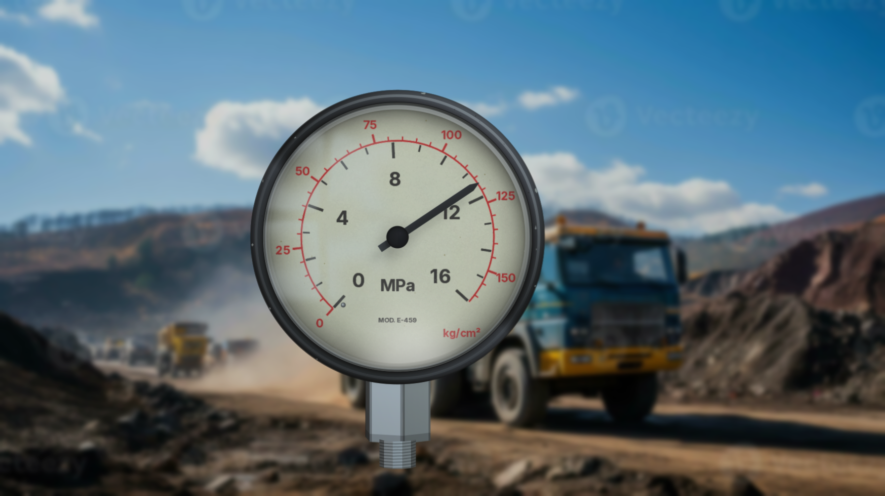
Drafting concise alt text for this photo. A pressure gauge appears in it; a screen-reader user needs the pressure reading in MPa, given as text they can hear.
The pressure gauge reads 11.5 MPa
